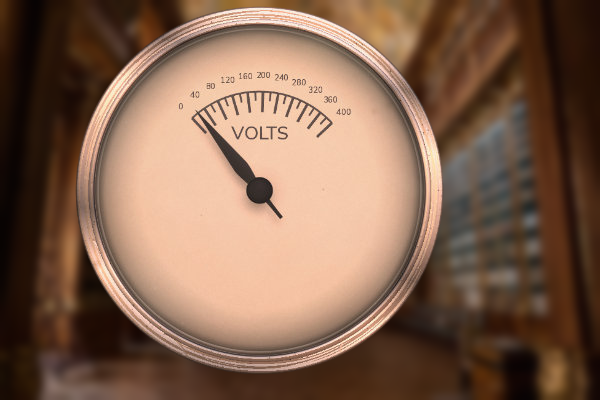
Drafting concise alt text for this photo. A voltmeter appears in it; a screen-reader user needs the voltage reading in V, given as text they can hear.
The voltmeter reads 20 V
